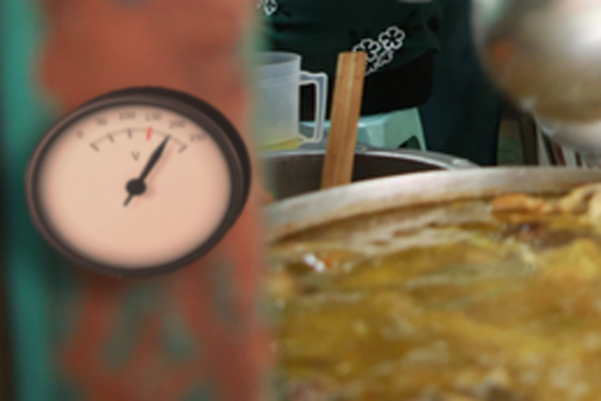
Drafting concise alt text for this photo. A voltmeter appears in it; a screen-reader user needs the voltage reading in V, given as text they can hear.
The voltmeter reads 200 V
